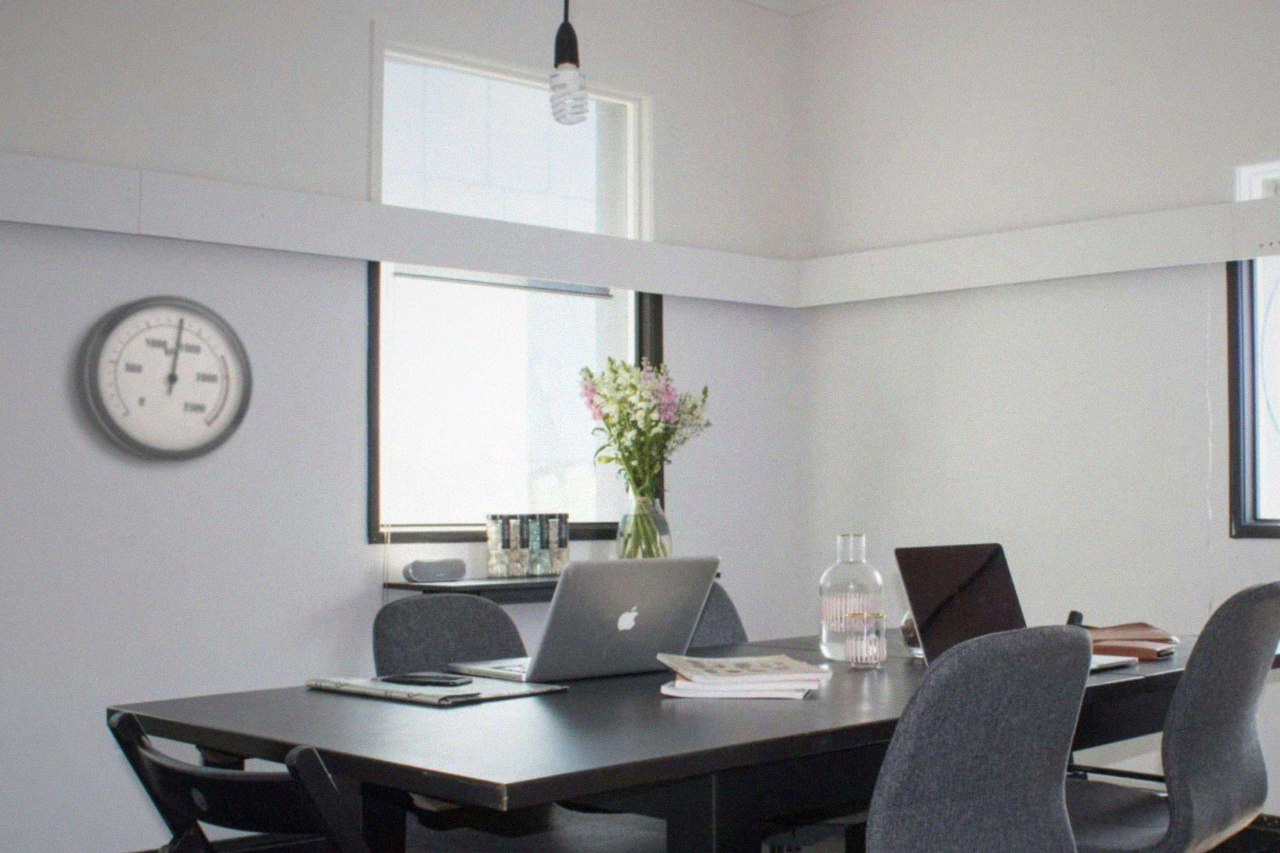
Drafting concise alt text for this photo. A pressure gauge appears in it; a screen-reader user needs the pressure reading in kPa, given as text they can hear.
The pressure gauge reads 1300 kPa
